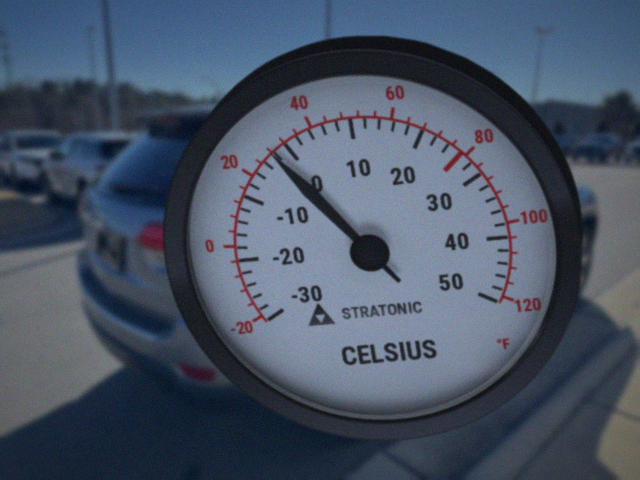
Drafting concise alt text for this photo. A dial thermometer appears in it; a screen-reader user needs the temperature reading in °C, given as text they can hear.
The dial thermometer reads -2 °C
